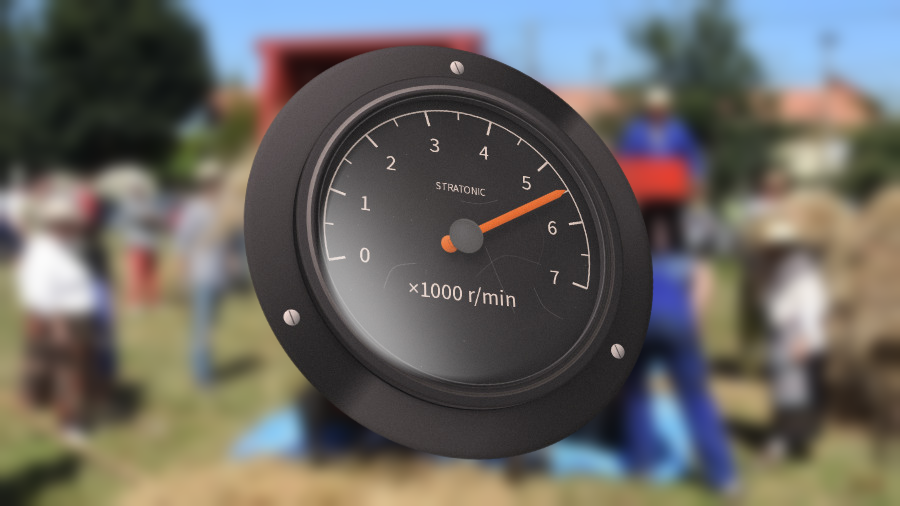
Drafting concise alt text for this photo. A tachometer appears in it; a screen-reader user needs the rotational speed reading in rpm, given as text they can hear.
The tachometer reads 5500 rpm
